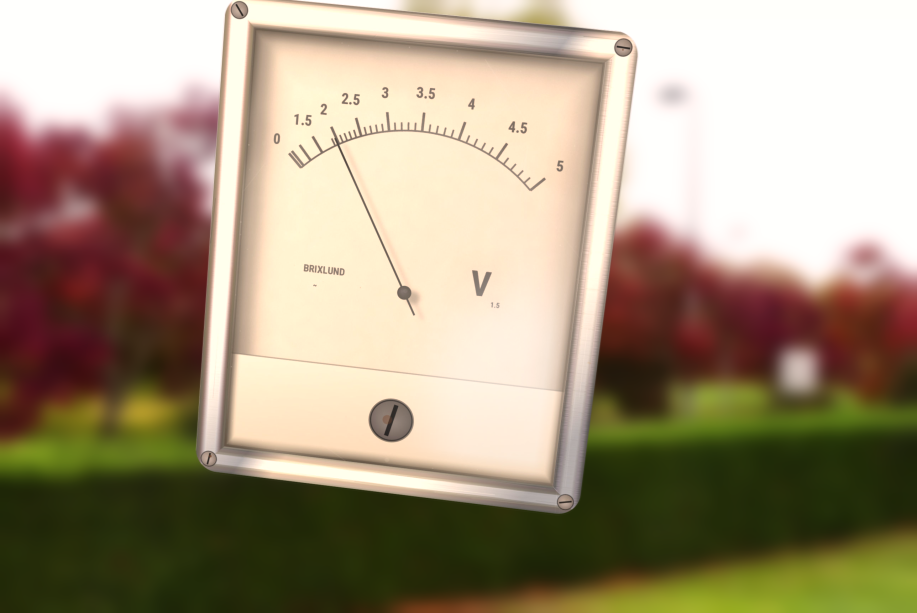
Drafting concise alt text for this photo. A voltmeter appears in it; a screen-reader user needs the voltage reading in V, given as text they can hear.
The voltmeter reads 2 V
